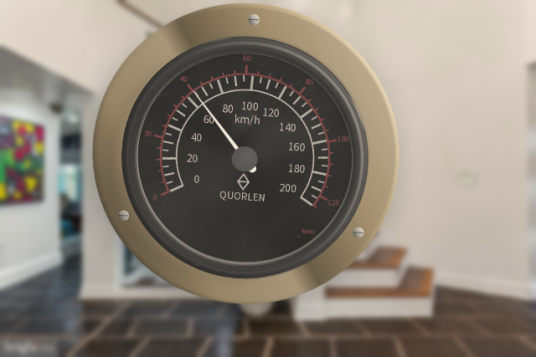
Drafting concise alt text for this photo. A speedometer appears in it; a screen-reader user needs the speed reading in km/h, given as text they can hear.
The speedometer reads 65 km/h
